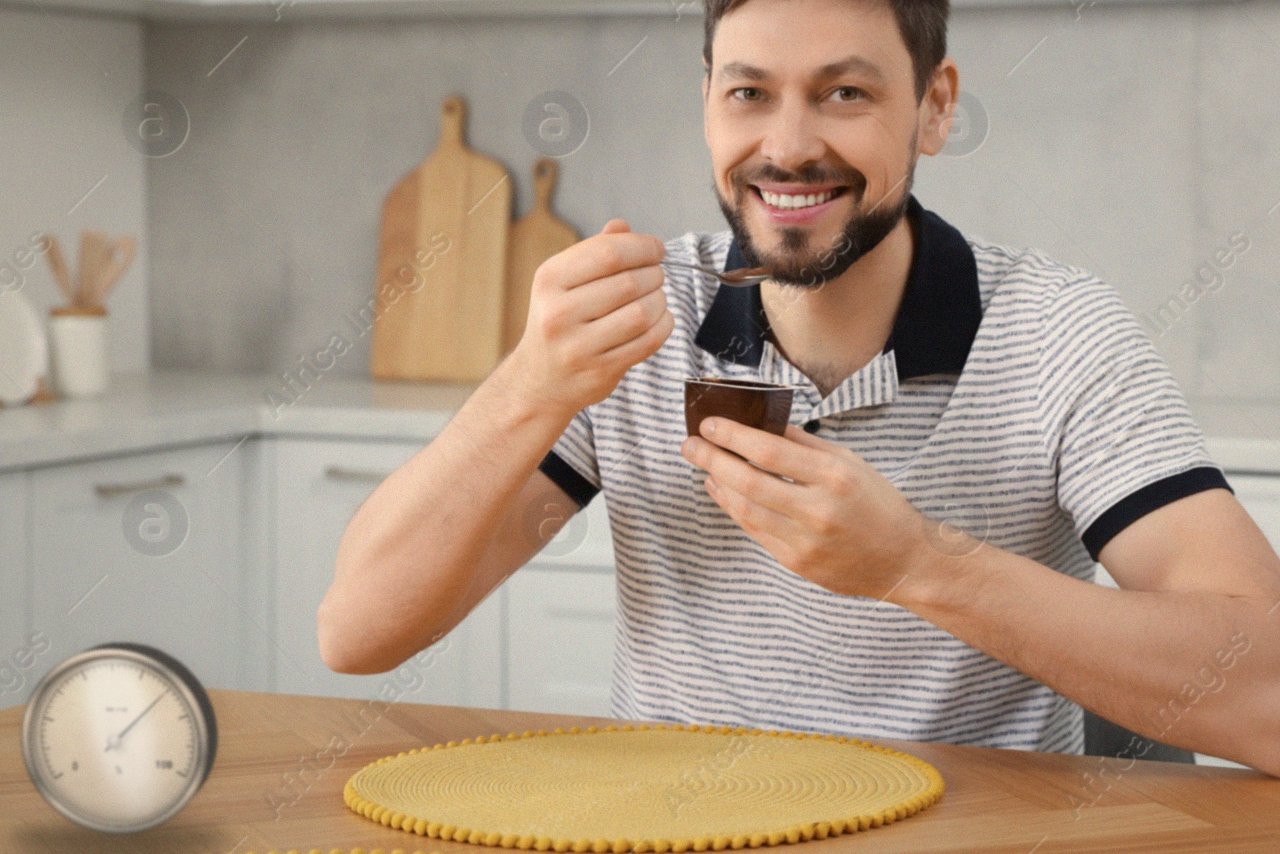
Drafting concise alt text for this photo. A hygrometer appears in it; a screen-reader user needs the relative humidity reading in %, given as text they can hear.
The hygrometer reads 70 %
